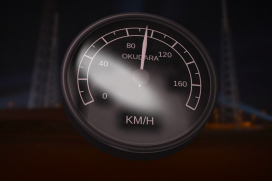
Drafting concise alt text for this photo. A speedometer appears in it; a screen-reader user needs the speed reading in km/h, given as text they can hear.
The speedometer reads 95 km/h
